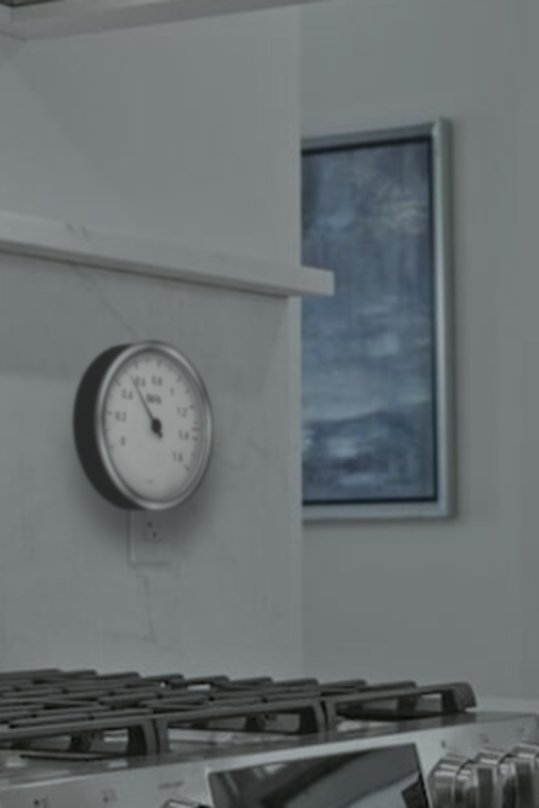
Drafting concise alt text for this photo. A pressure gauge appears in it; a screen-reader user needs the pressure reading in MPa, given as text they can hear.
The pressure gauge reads 0.5 MPa
